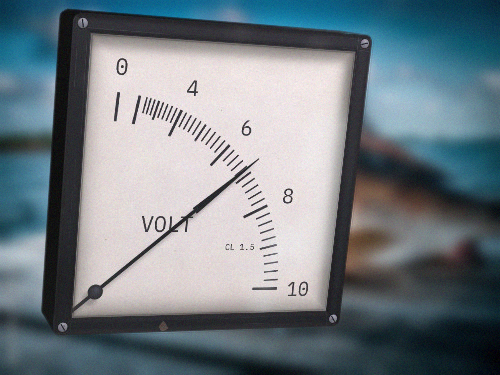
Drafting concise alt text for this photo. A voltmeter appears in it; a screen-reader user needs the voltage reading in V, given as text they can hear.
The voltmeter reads 6.8 V
